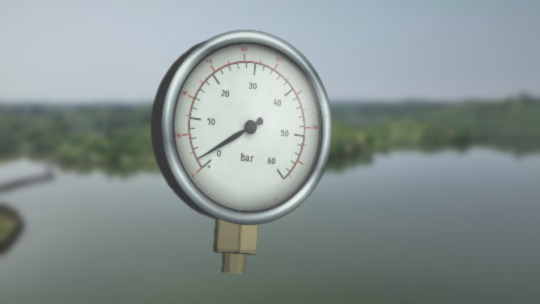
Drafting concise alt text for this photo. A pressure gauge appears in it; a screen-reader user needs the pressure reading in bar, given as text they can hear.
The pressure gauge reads 2 bar
